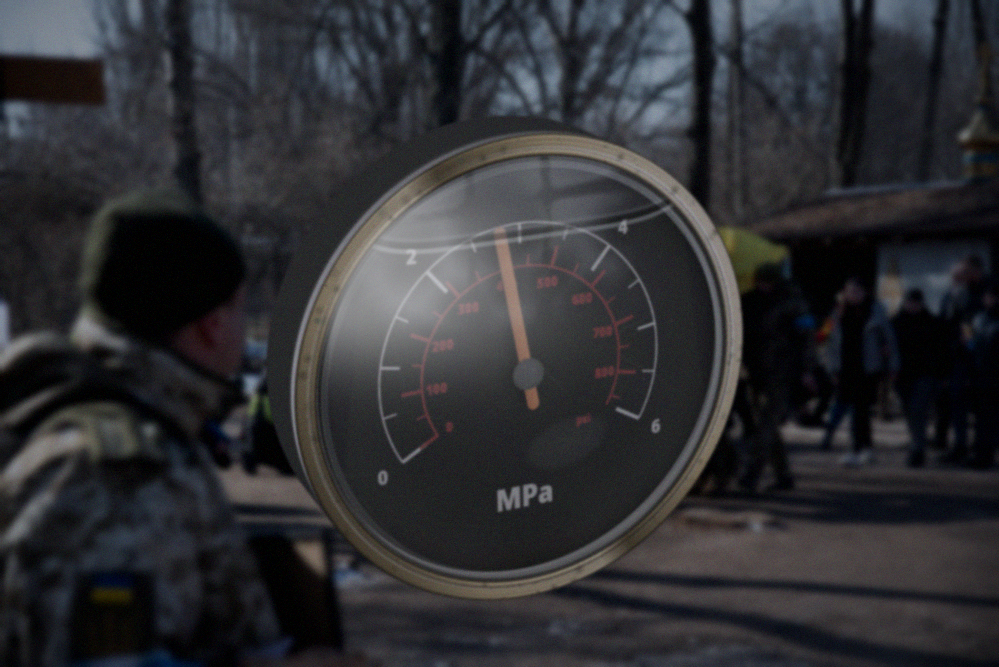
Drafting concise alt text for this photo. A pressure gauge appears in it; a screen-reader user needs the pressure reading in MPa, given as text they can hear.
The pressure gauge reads 2.75 MPa
